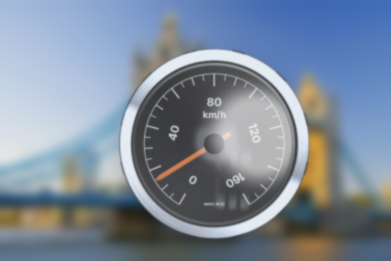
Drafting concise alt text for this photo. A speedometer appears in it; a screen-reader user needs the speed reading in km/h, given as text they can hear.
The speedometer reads 15 km/h
